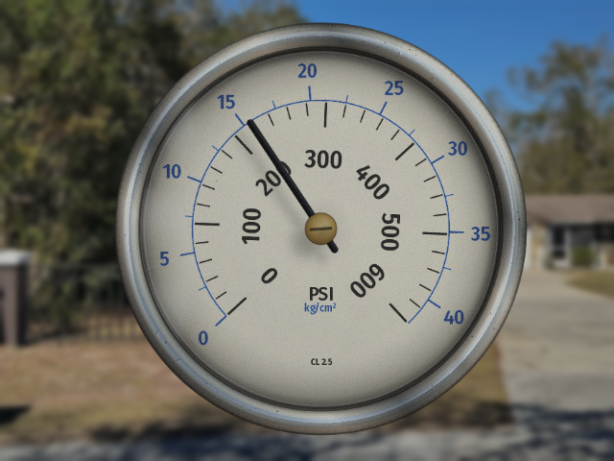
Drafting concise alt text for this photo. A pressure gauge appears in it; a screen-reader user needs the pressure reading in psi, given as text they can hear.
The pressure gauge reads 220 psi
